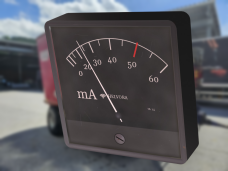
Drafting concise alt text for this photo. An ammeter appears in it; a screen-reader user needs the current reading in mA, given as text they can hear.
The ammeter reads 25 mA
